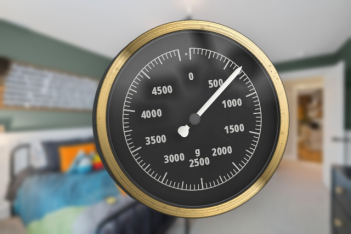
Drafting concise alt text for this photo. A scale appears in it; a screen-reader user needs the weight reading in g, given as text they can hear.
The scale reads 650 g
